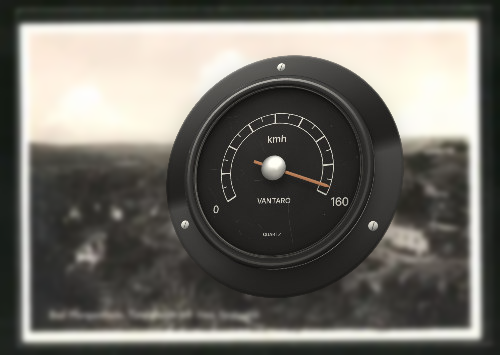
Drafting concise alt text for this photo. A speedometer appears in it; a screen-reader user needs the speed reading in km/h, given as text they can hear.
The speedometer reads 155 km/h
